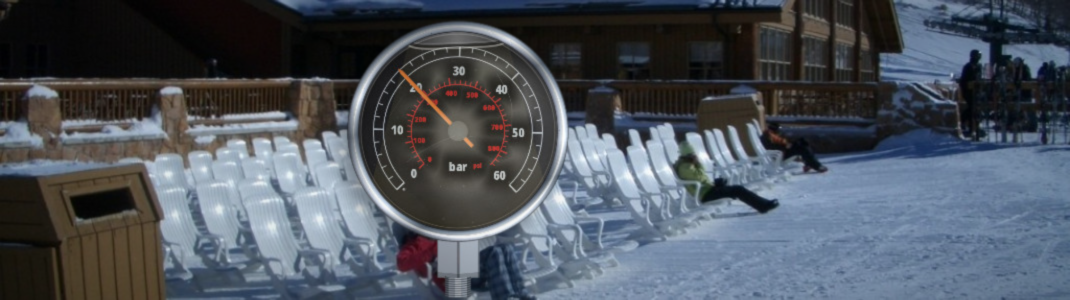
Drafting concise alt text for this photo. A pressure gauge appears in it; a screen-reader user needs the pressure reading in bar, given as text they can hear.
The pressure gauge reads 20 bar
